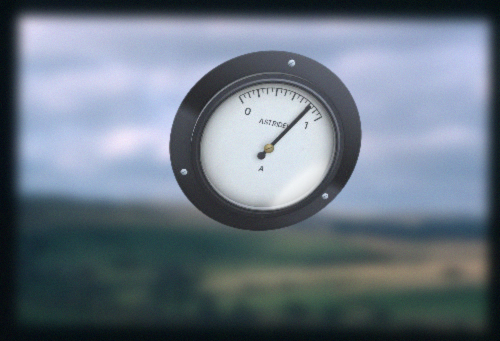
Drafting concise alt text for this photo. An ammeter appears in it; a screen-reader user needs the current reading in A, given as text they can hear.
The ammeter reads 0.8 A
